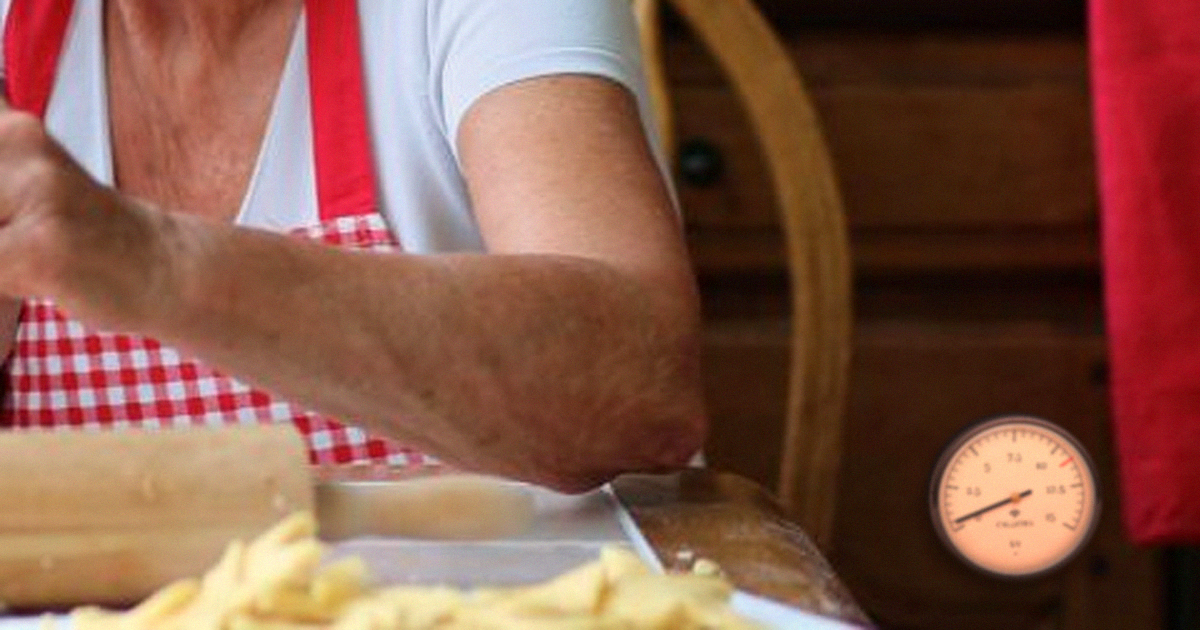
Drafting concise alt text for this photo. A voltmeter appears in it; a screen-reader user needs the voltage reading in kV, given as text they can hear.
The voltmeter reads 0.5 kV
